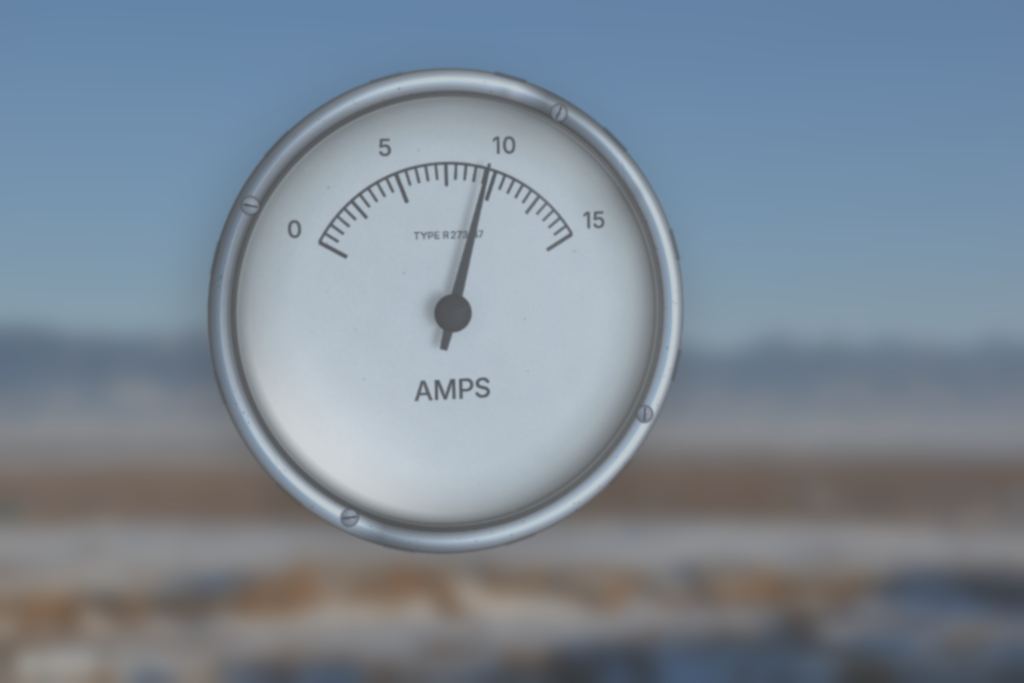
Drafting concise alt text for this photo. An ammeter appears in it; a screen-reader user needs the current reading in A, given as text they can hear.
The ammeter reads 9.5 A
